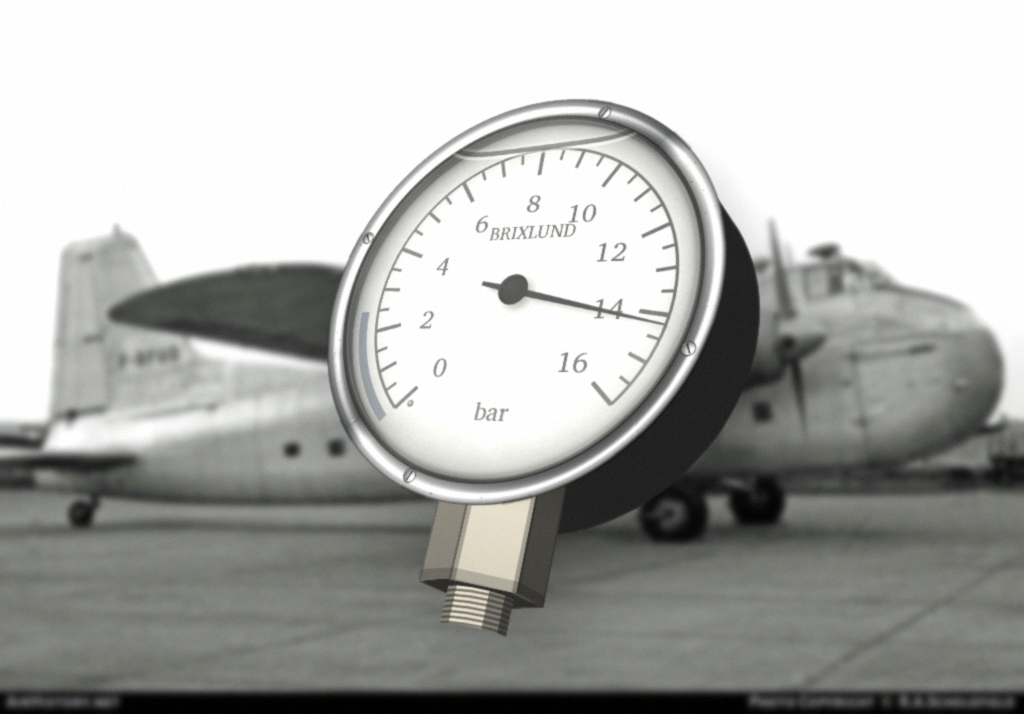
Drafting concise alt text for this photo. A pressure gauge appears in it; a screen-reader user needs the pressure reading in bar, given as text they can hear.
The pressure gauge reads 14.25 bar
